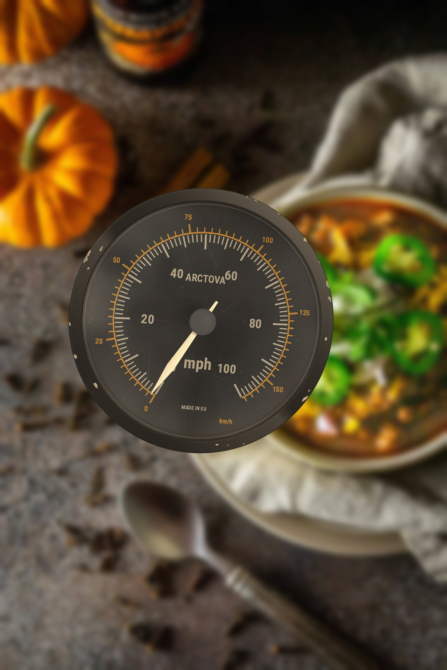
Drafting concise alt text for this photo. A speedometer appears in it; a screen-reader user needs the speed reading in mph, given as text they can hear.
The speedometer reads 1 mph
